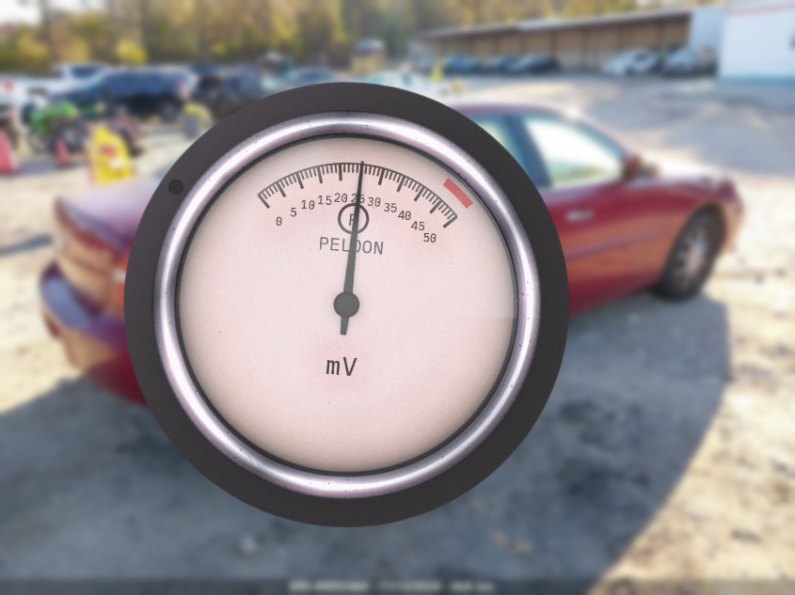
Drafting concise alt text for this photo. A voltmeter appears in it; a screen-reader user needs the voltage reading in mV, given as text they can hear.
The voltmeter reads 25 mV
